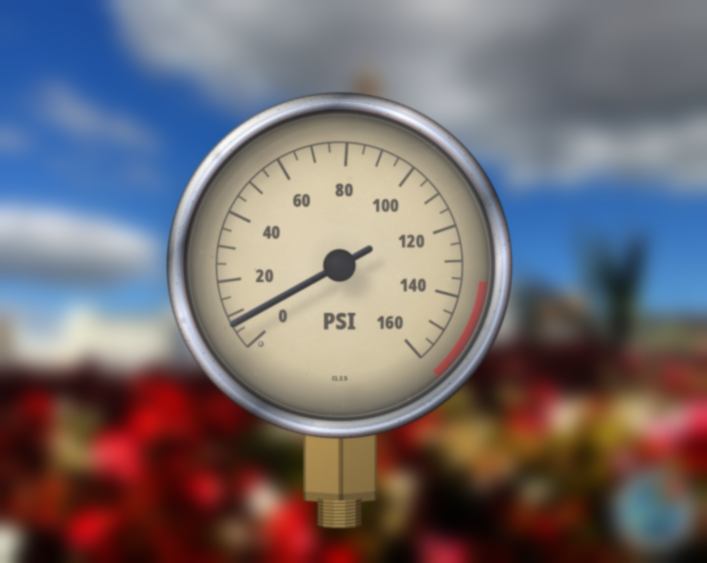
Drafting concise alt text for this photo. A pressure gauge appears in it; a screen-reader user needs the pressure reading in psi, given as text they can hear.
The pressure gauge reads 7.5 psi
